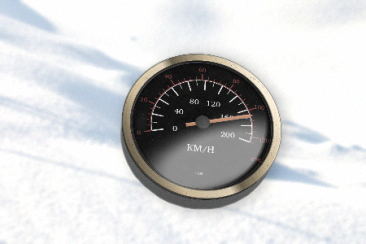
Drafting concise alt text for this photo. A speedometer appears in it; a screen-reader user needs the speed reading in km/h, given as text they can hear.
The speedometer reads 170 km/h
